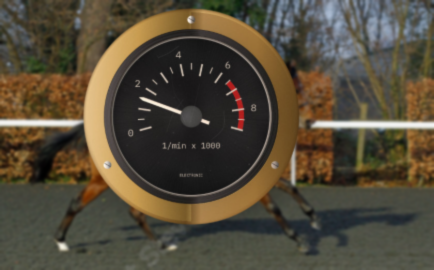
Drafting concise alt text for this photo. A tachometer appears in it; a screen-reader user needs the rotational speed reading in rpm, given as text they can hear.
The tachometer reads 1500 rpm
